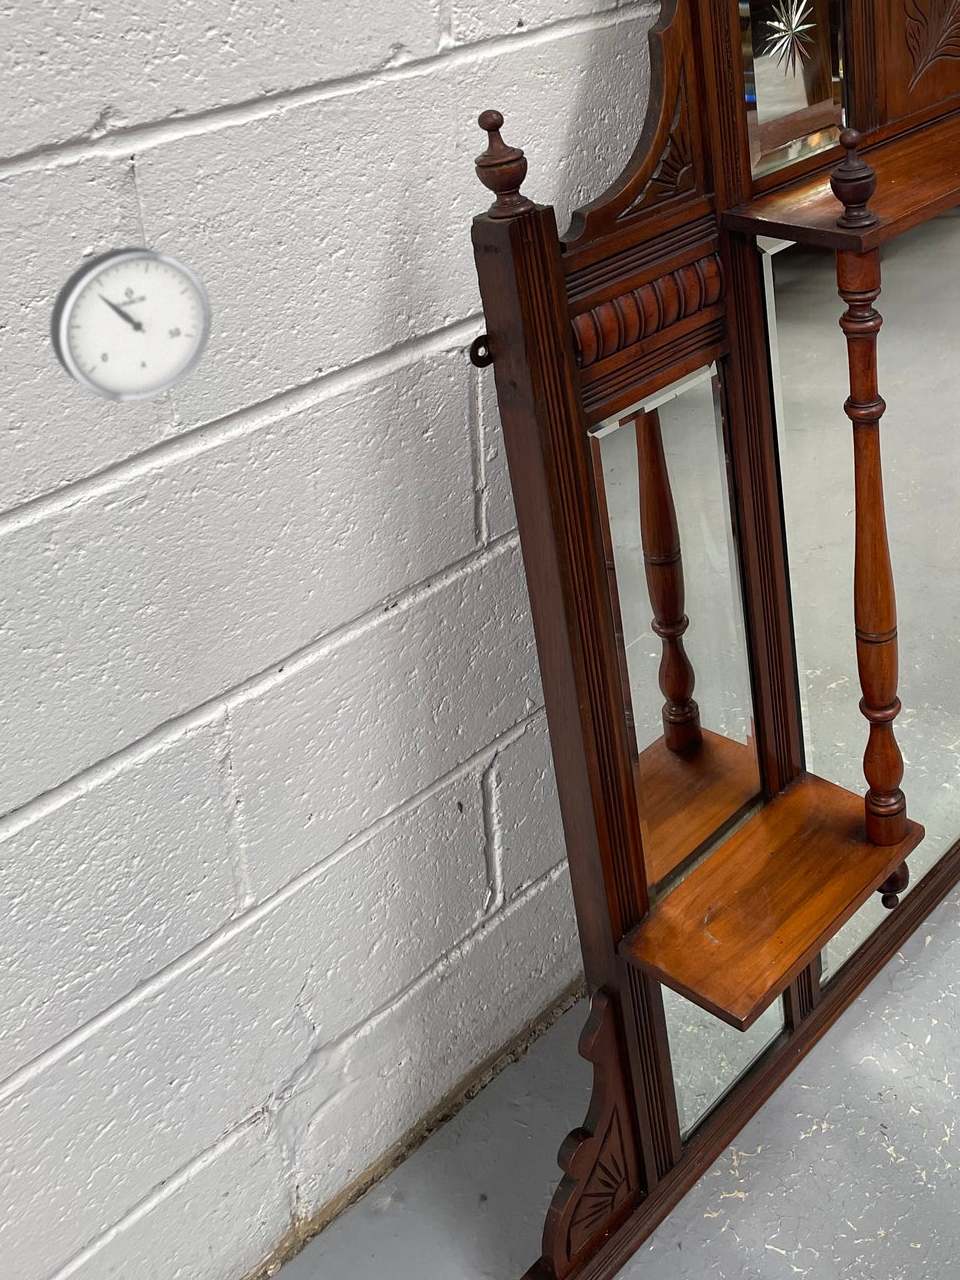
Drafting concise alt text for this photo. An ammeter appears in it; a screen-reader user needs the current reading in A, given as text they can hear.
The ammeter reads 18 A
